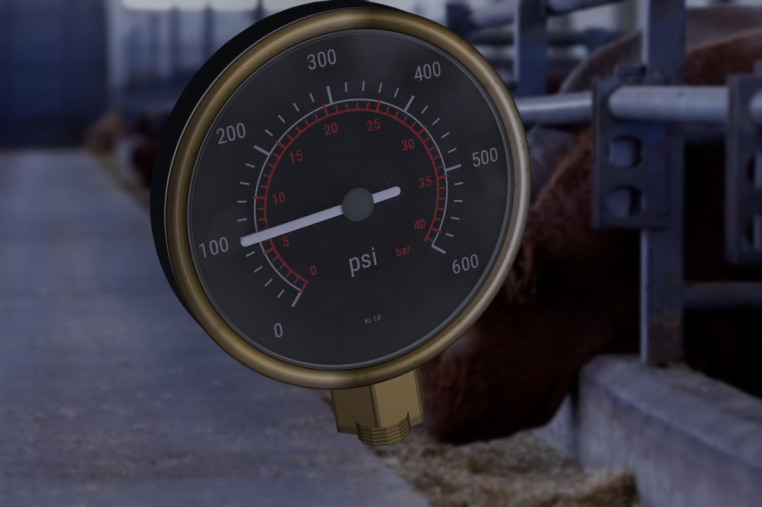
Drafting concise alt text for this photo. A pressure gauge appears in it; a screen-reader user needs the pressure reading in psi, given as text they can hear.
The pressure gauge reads 100 psi
